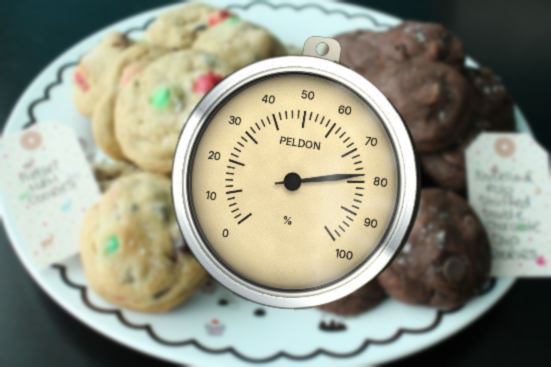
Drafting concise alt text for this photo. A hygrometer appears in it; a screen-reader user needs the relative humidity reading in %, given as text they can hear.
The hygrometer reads 78 %
